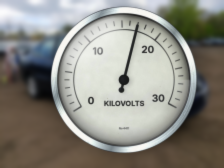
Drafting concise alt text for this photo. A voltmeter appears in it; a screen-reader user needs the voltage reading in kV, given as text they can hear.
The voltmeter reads 17 kV
